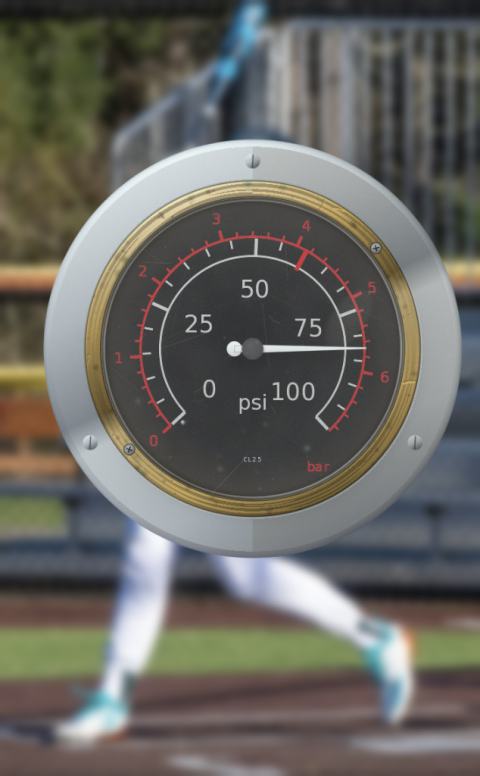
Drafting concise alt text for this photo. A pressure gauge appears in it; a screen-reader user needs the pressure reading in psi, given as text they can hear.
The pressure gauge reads 82.5 psi
